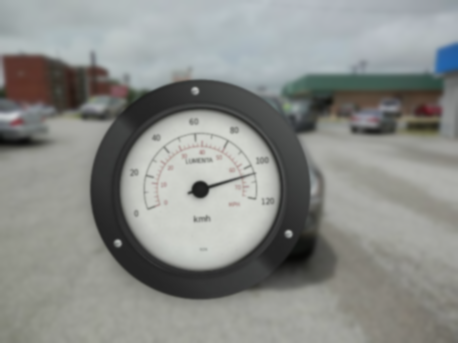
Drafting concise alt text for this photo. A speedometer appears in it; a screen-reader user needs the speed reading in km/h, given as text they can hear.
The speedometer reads 105 km/h
